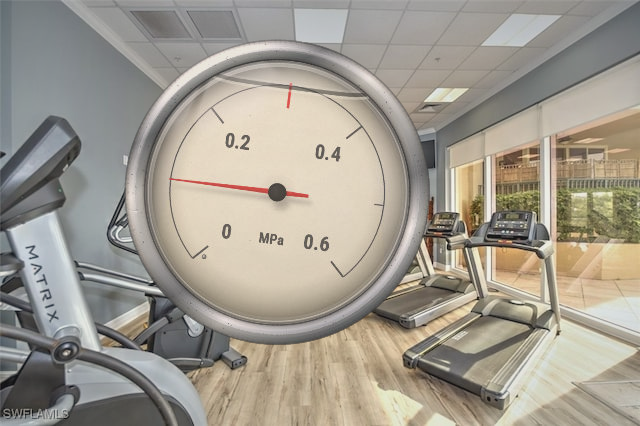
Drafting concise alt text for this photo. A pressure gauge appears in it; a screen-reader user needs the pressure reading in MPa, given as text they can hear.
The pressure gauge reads 0.1 MPa
